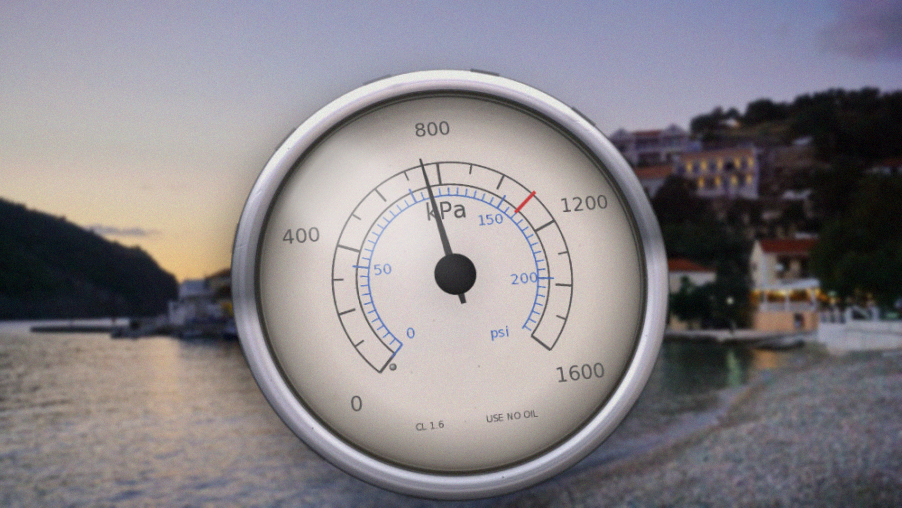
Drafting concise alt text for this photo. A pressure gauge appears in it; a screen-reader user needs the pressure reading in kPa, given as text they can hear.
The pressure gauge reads 750 kPa
